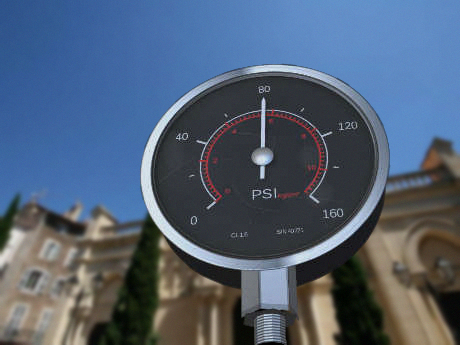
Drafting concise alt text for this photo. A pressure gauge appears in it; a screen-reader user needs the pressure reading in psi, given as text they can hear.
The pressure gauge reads 80 psi
